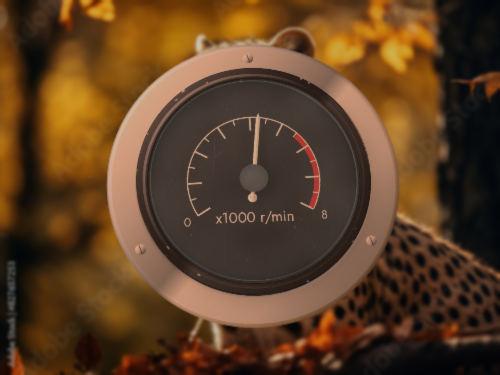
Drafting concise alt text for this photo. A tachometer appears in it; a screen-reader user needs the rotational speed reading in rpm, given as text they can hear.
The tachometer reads 4250 rpm
